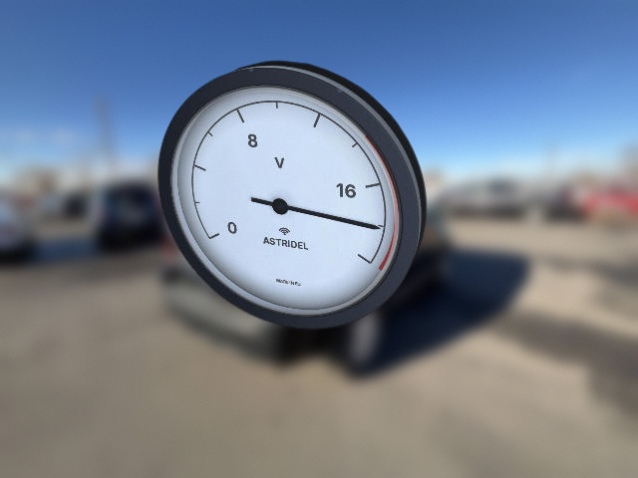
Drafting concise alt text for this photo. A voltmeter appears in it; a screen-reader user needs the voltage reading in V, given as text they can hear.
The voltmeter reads 18 V
